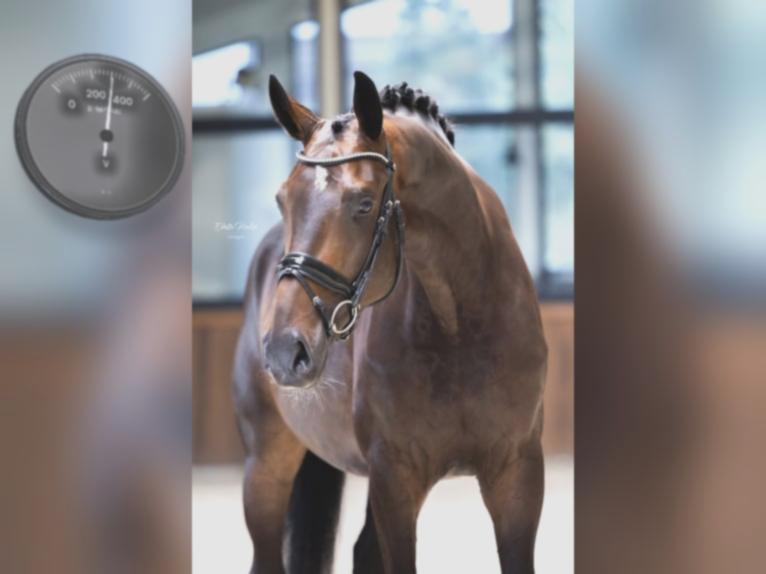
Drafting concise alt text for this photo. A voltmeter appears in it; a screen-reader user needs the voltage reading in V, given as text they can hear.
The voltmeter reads 300 V
